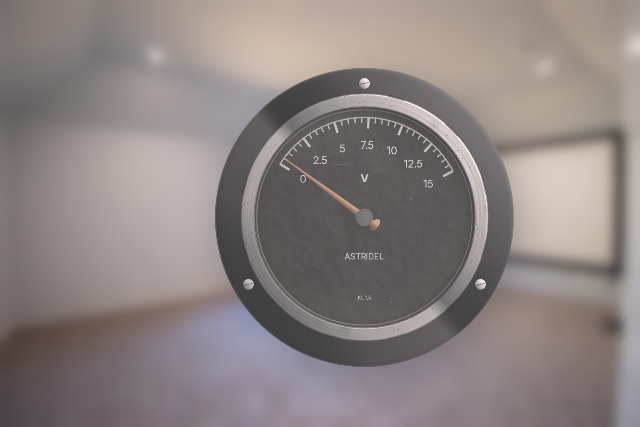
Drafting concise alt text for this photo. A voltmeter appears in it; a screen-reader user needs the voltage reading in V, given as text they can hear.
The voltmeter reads 0.5 V
